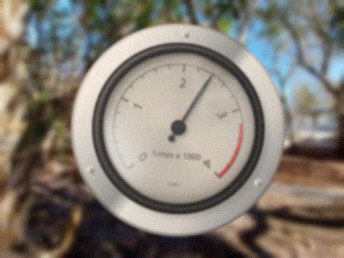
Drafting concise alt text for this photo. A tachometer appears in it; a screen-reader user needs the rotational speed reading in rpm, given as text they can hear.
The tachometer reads 2400 rpm
